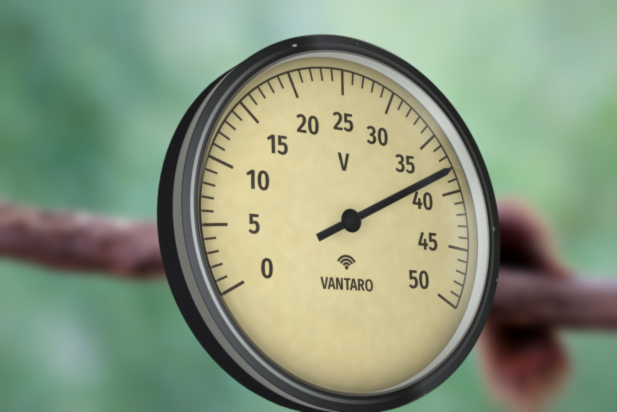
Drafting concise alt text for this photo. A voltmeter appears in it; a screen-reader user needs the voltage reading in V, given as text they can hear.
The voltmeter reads 38 V
